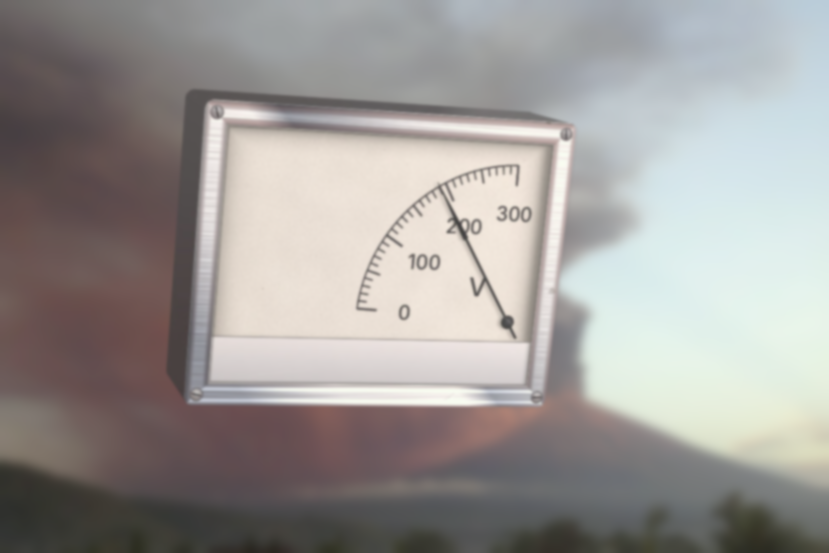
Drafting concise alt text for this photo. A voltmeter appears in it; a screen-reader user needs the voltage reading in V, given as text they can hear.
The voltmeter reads 190 V
